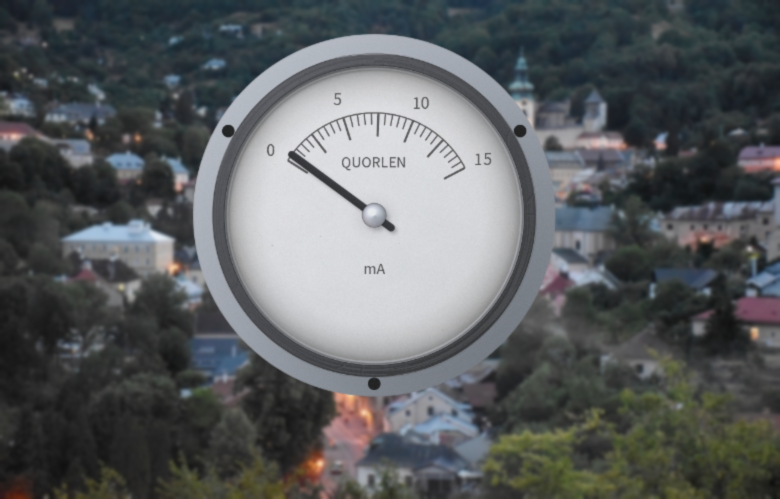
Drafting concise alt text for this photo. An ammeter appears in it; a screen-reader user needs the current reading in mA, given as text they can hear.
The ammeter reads 0.5 mA
